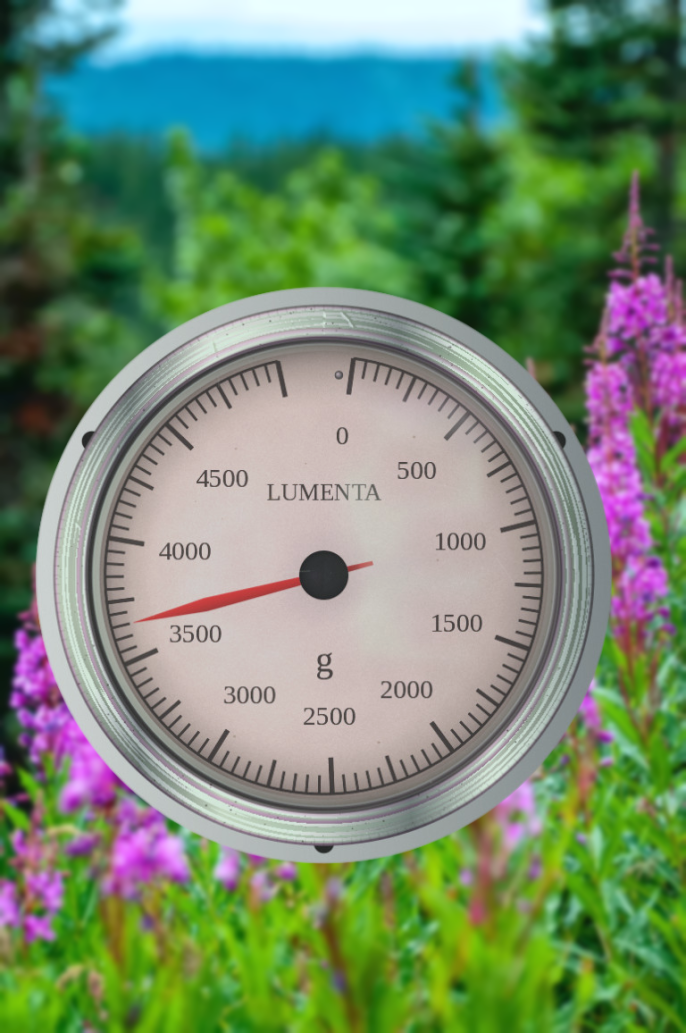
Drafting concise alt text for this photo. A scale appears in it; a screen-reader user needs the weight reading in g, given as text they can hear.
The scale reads 3650 g
